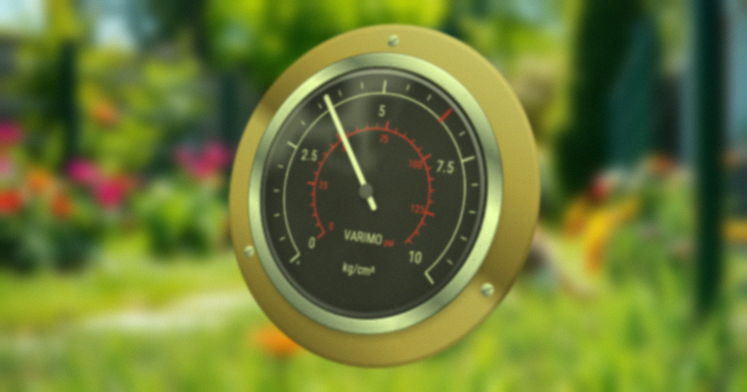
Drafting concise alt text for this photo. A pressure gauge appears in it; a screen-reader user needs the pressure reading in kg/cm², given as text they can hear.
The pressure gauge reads 3.75 kg/cm²
